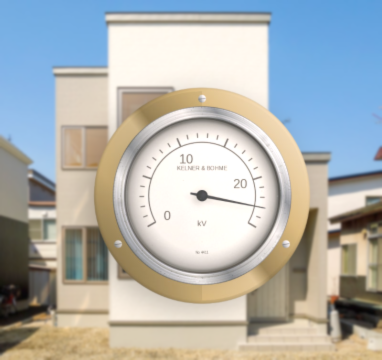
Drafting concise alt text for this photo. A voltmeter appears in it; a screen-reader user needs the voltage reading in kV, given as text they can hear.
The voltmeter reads 23 kV
